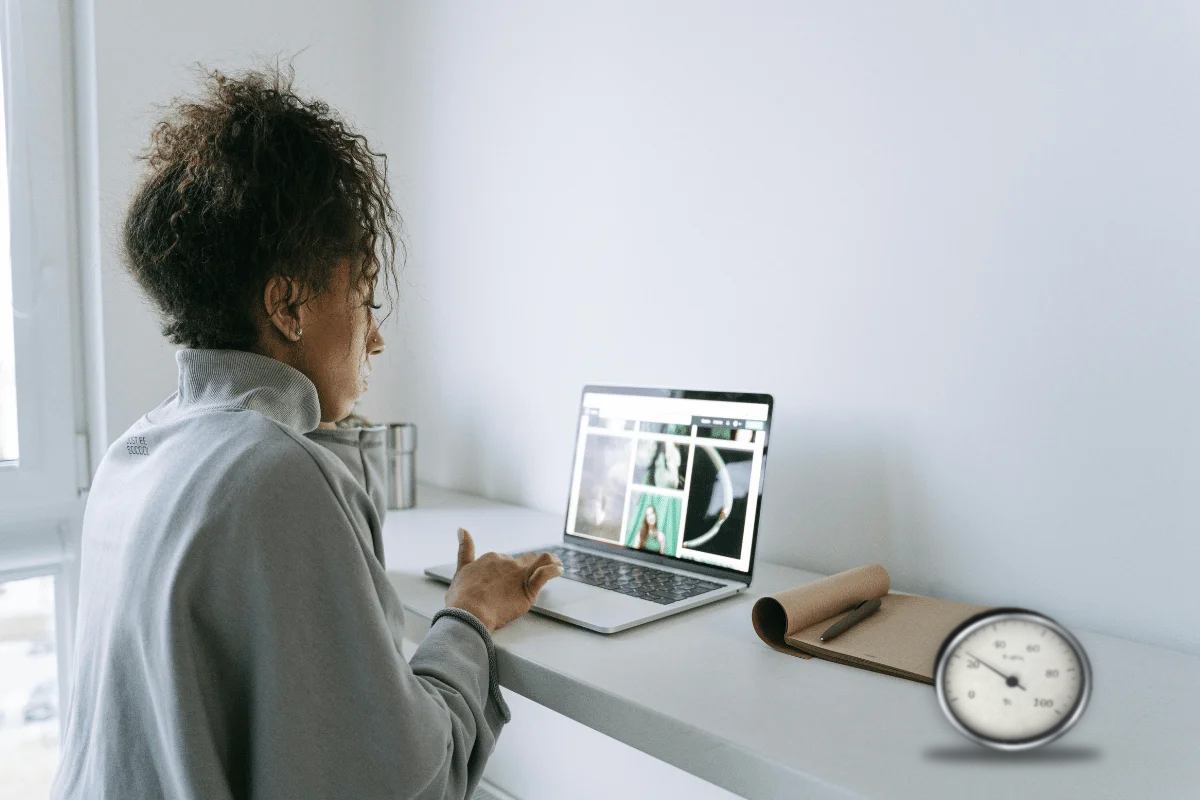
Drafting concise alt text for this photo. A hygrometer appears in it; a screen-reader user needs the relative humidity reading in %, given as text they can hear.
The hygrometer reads 24 %
